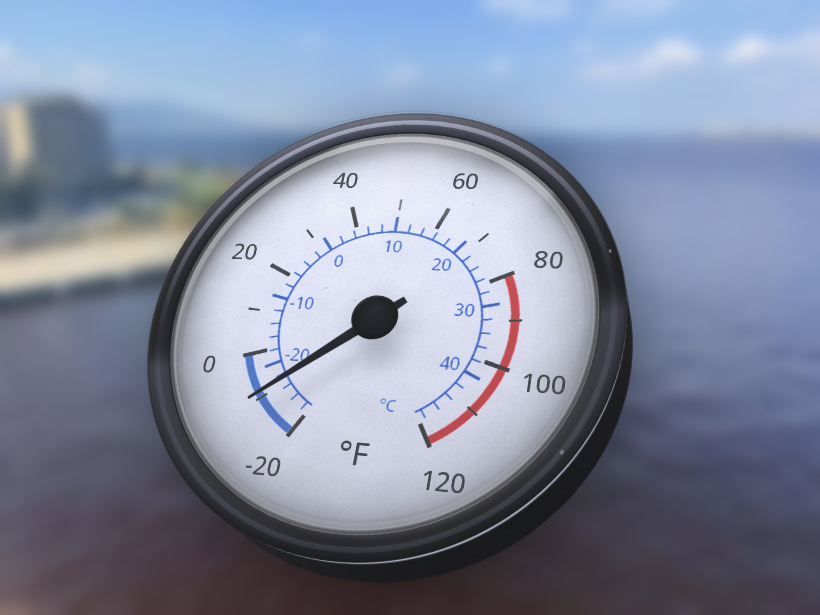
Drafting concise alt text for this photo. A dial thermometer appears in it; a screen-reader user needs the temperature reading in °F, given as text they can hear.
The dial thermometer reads -10 °F
